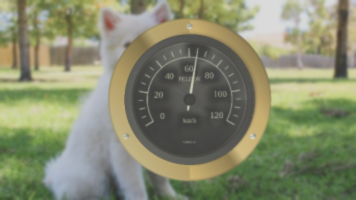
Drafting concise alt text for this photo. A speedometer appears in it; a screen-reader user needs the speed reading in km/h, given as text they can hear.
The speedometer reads 65 km/h
